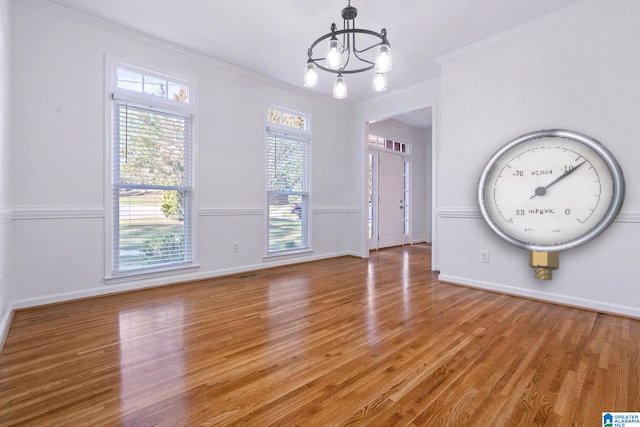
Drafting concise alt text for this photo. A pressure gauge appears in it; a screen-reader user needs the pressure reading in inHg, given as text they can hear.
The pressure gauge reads -9 inHg
